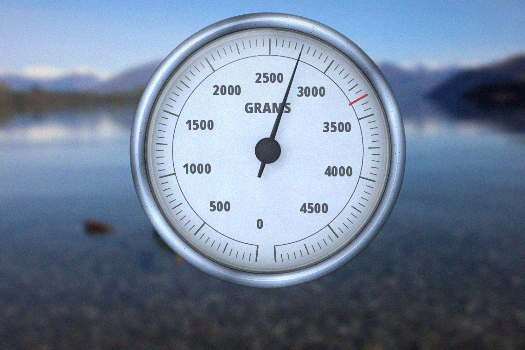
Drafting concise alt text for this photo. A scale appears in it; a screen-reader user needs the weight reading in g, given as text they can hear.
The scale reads 2750 g
